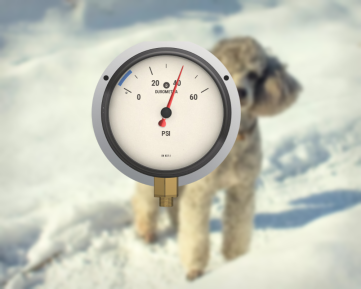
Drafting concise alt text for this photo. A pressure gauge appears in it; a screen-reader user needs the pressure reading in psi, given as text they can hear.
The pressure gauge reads 40 psi
